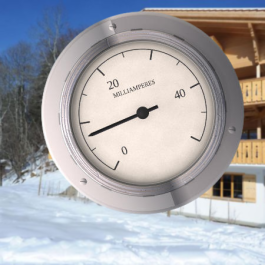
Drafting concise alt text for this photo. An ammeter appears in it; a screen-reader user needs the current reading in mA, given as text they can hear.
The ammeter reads 7.5 mA
